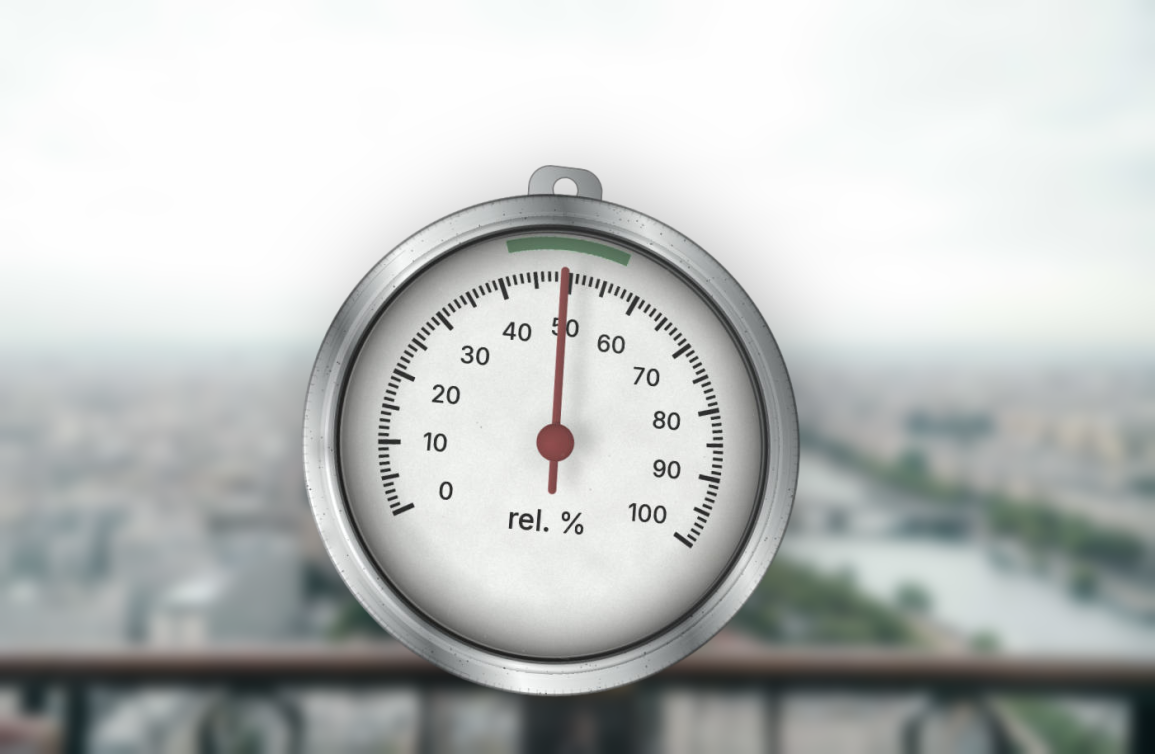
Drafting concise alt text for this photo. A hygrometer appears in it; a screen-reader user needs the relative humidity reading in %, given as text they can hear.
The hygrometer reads 49 %
